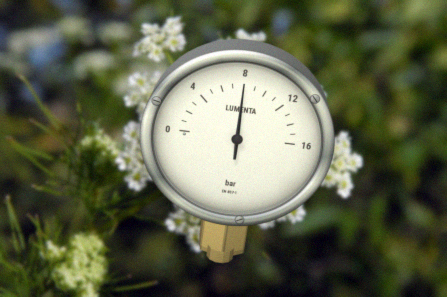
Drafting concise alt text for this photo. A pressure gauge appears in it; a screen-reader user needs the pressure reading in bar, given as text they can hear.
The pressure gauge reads 8 bar
